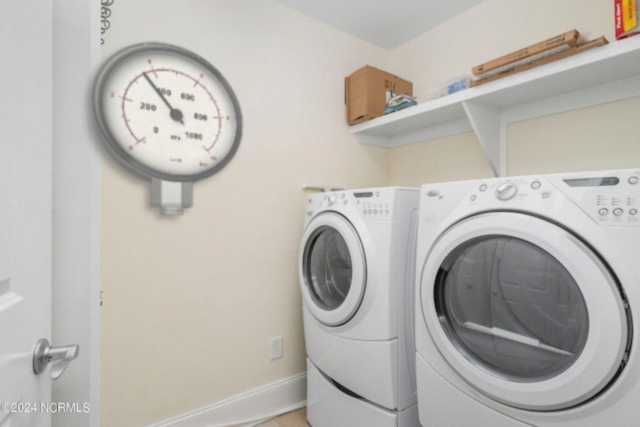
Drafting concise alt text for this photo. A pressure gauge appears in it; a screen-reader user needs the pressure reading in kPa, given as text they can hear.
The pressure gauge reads 350 kPa
